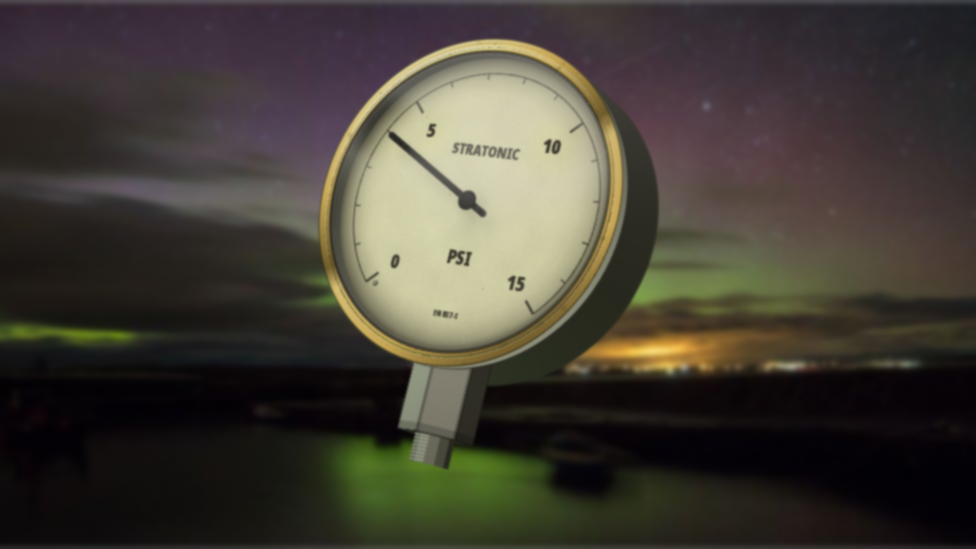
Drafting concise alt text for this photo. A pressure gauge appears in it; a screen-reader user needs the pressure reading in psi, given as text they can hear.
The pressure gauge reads 4 psi
